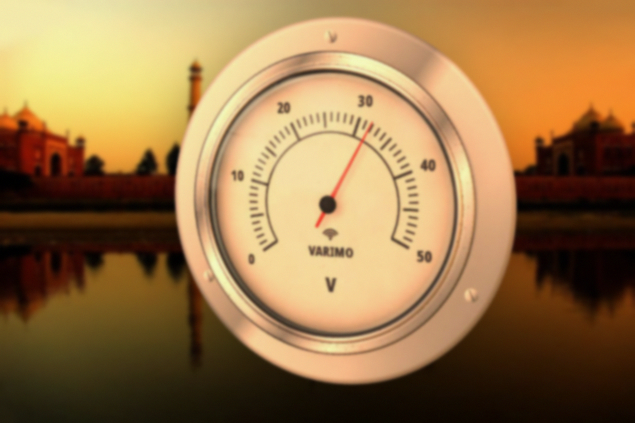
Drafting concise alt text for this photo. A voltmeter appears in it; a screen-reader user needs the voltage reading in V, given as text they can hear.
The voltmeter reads 32 V
